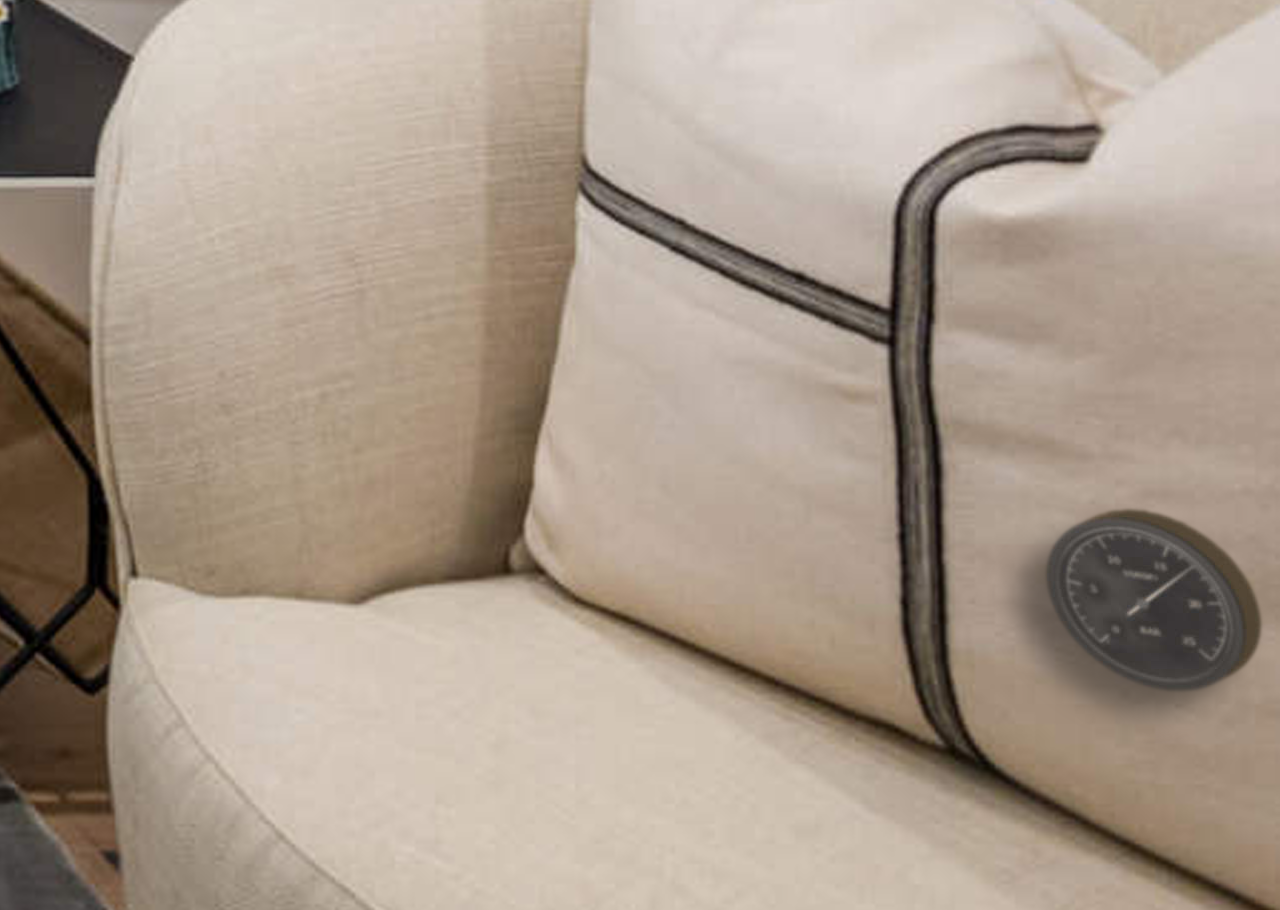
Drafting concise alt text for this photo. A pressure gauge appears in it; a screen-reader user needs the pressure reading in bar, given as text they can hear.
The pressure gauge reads 17 bar
